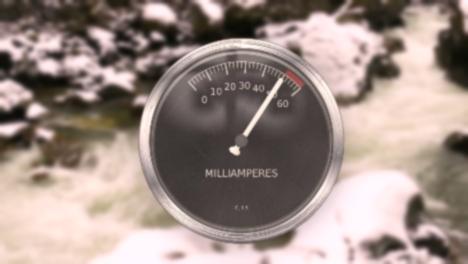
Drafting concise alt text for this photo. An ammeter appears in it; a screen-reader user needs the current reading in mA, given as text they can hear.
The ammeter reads 50 mA
